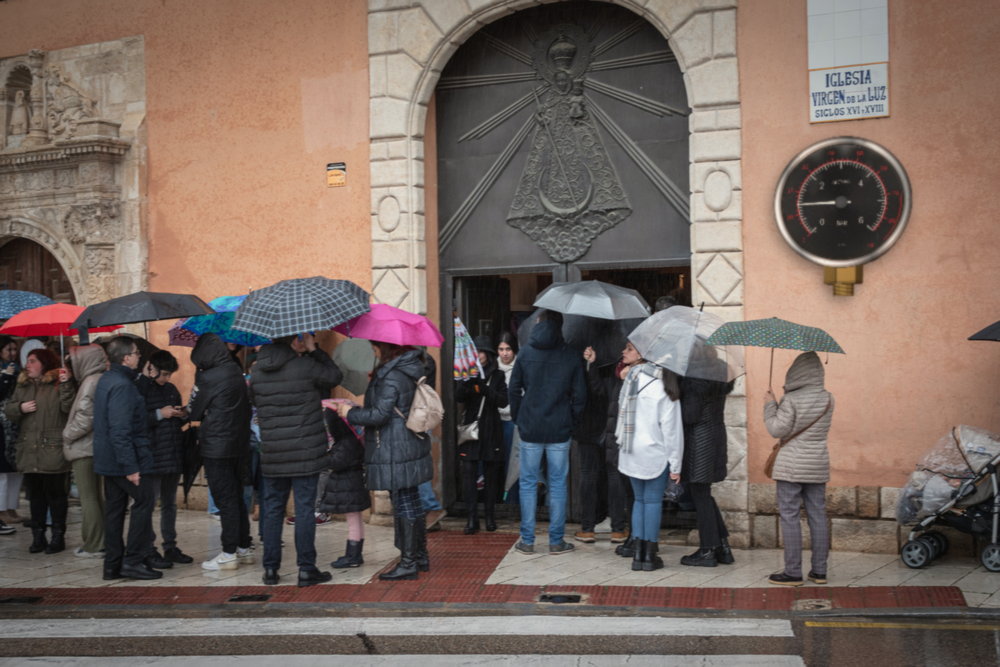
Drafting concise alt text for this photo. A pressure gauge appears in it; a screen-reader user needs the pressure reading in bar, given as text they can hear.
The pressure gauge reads 1 bar
